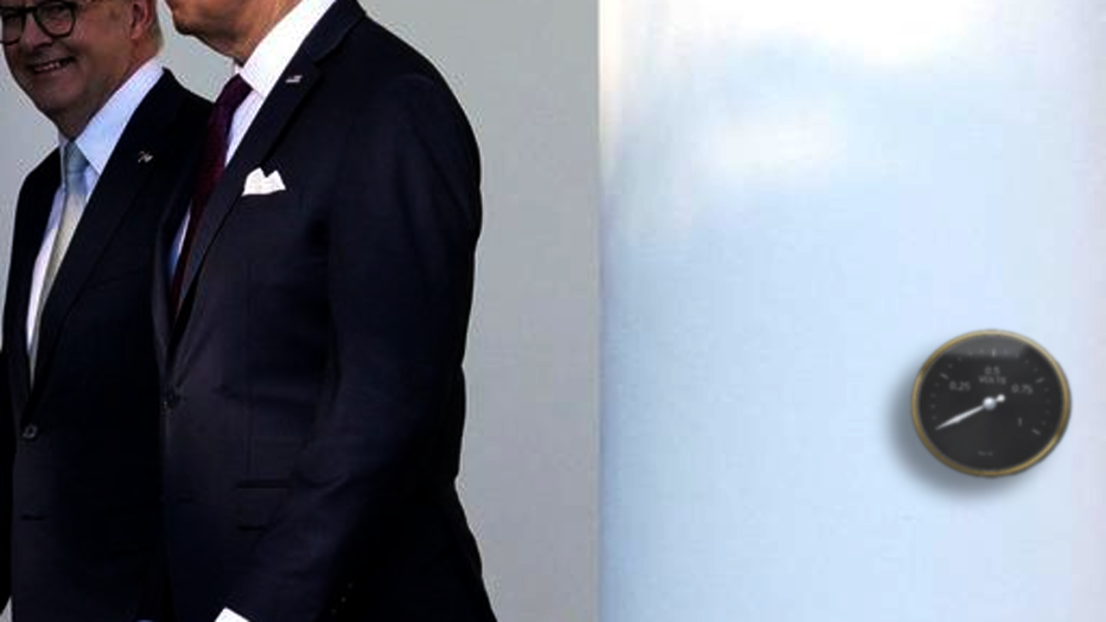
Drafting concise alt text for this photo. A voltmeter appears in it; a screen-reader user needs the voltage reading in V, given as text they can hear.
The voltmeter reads 0 V
